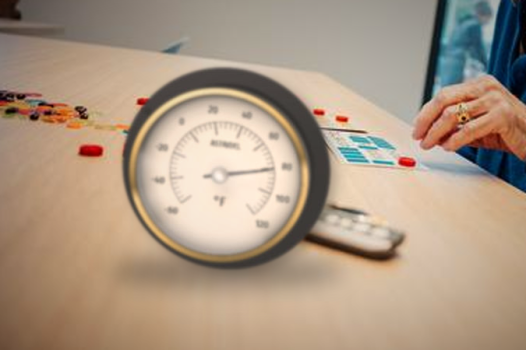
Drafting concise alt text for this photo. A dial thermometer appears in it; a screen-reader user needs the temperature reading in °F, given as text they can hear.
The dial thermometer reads 80 °F
